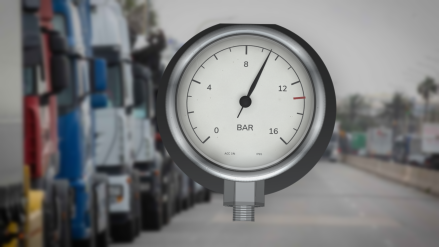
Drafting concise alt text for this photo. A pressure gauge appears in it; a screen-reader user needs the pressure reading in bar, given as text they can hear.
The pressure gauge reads 9.5 bar
